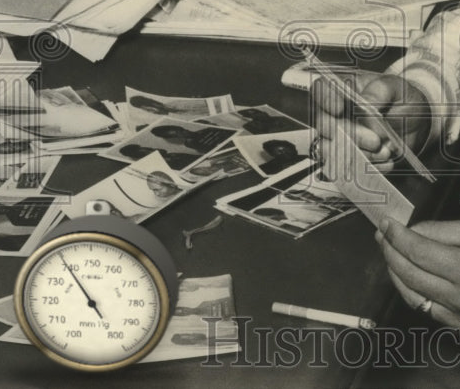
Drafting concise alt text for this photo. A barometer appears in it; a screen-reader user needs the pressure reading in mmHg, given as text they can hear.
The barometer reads 740 mmHg
